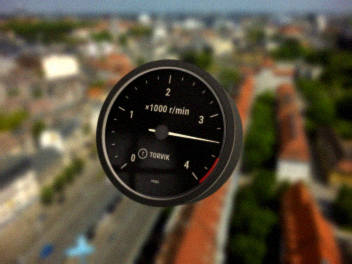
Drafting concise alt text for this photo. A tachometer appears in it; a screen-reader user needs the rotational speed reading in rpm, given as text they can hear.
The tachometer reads 3400 rpm
